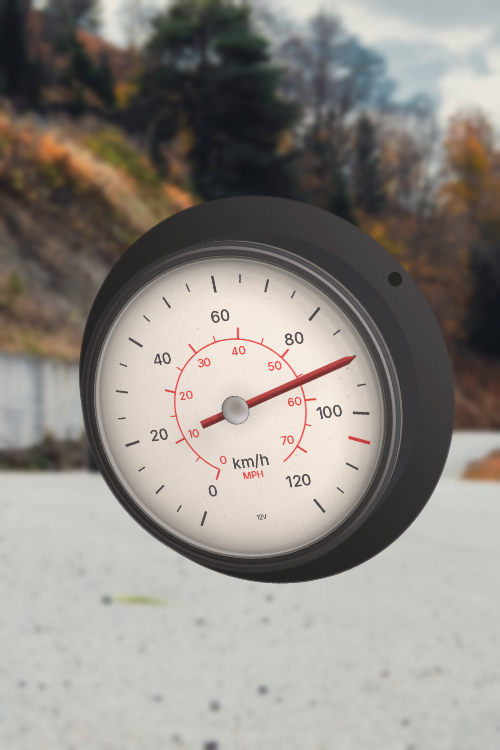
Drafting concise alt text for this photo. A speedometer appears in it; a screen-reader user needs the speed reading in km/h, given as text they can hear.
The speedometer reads 90 km/h
